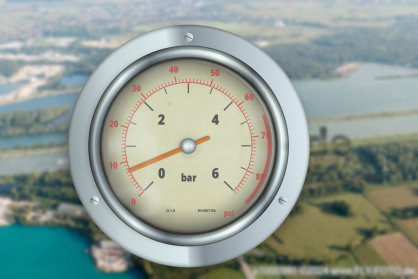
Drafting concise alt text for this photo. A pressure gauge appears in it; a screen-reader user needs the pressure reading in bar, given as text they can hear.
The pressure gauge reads 0.5 bar
